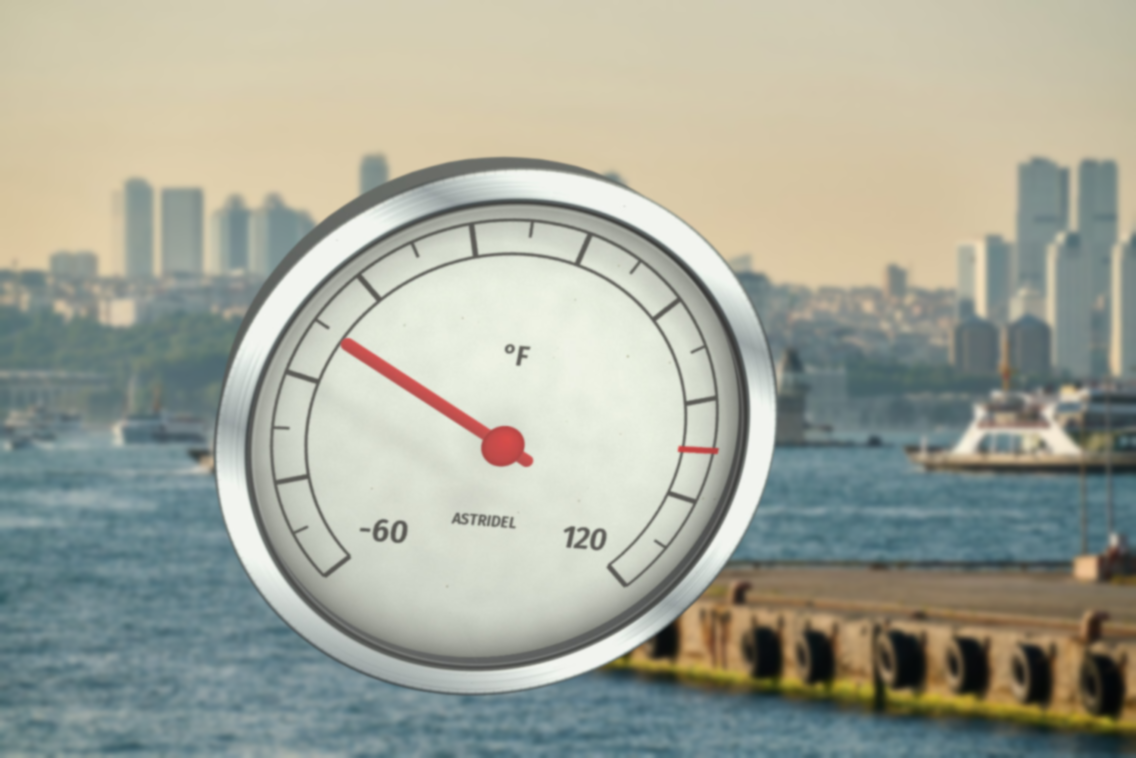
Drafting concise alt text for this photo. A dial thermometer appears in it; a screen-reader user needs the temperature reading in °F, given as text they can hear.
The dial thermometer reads -10 °F
